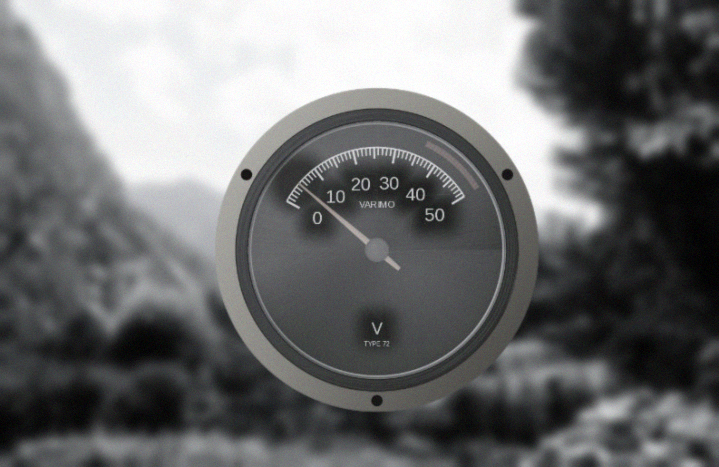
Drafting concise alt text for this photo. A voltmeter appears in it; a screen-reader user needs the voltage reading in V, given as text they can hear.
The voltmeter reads 5 V
